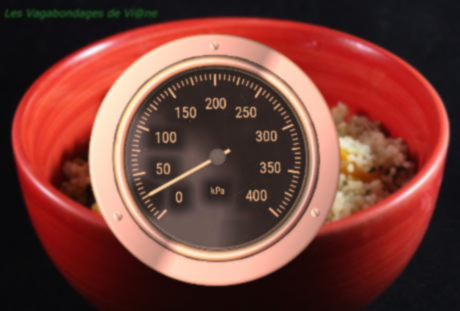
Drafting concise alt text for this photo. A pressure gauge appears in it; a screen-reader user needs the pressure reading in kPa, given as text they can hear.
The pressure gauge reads 25 kPa
